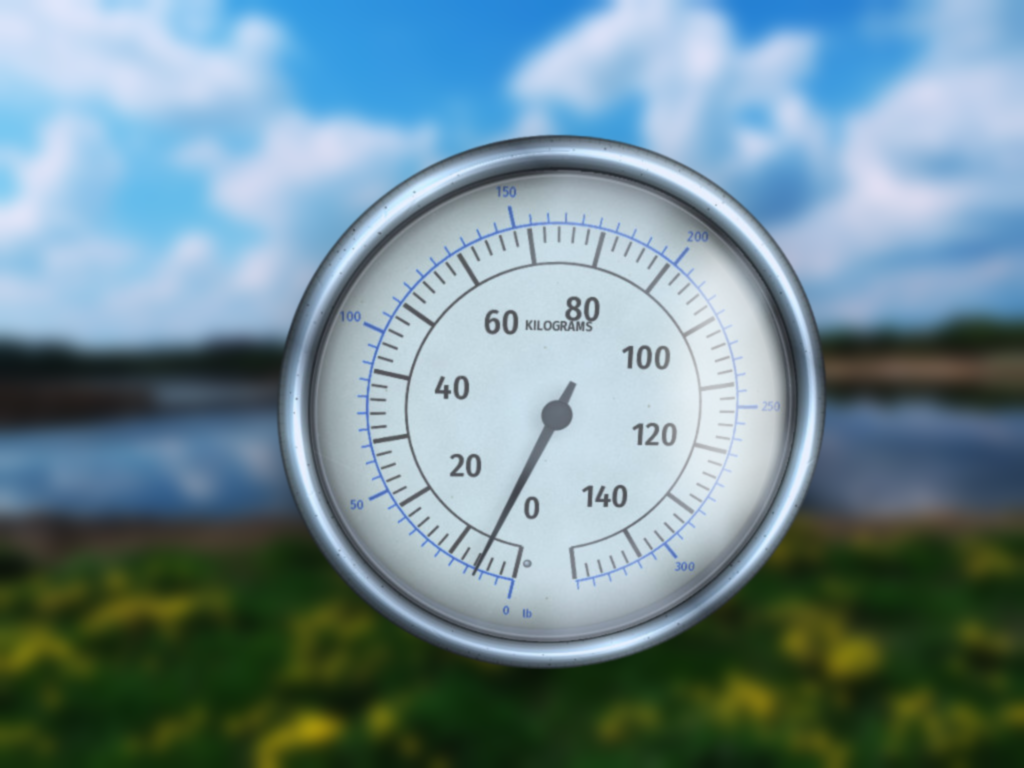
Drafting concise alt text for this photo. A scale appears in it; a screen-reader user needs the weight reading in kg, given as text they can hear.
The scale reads 6 kg
